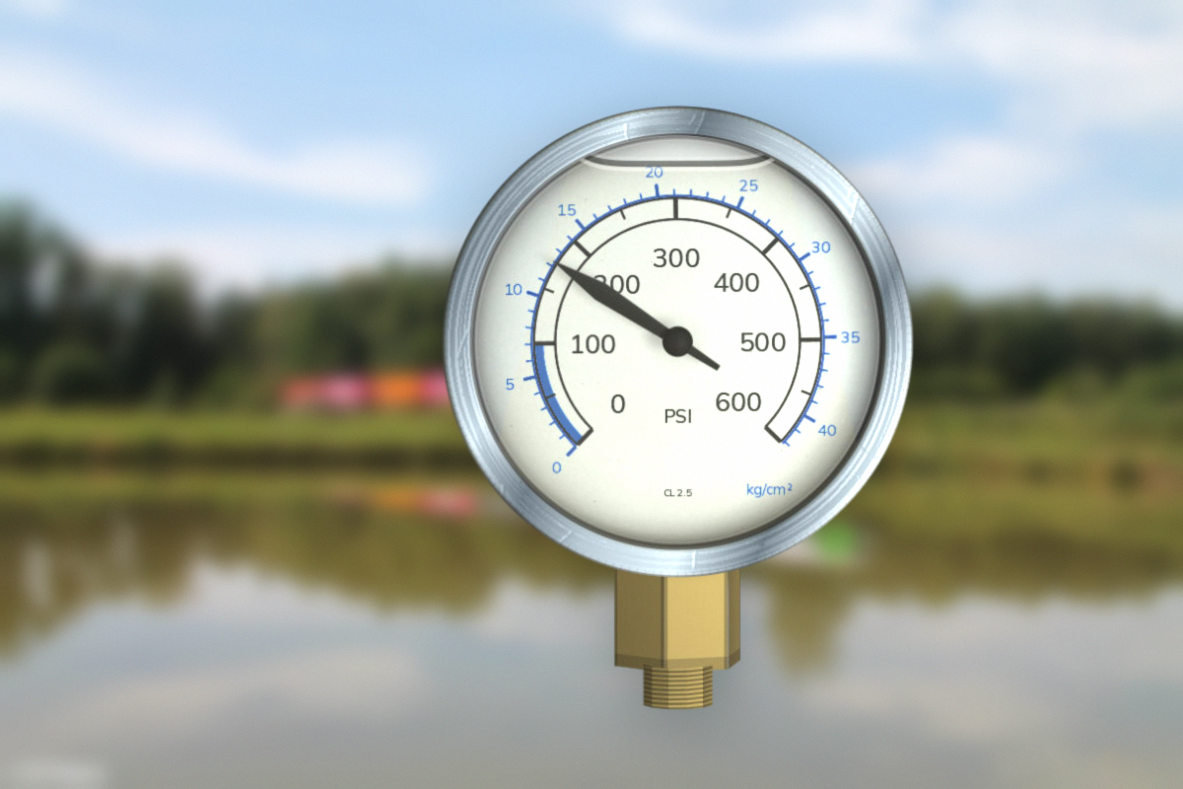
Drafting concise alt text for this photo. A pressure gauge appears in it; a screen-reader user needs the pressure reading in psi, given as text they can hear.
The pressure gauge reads 175 psi
